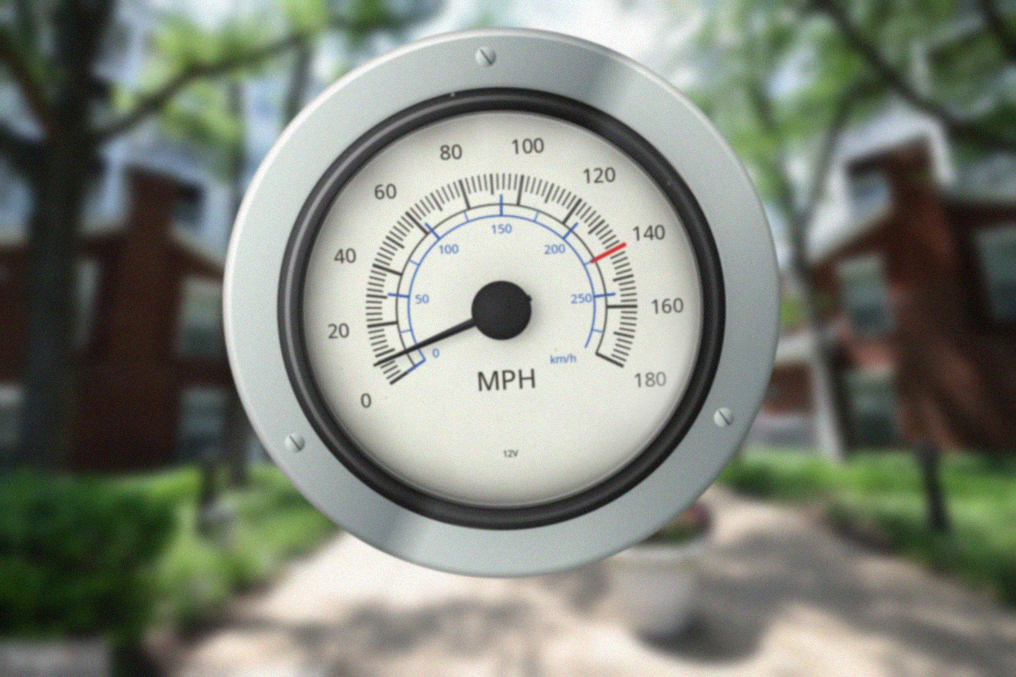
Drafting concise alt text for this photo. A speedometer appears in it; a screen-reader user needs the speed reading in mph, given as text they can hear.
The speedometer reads 8 mph
